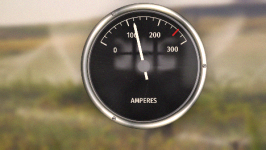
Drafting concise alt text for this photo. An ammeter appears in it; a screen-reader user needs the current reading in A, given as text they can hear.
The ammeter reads 120 A
